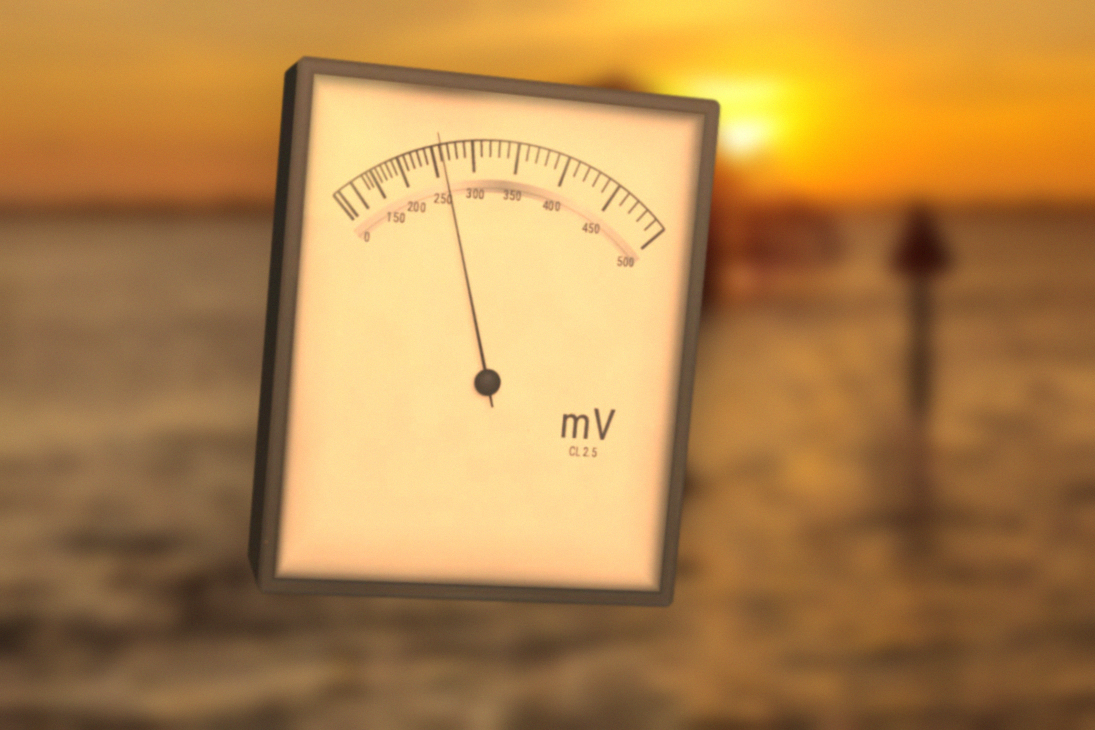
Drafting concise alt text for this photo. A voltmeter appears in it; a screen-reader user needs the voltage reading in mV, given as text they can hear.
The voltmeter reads 260 mV
